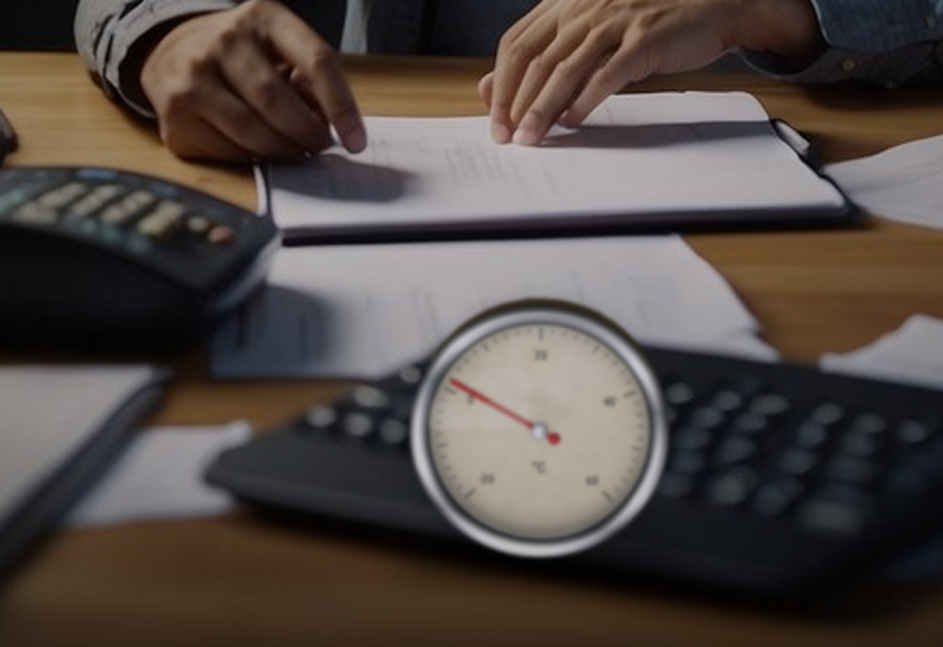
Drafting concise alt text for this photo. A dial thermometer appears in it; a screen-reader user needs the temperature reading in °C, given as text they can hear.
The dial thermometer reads 2 °C
